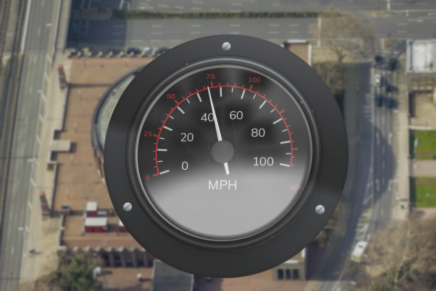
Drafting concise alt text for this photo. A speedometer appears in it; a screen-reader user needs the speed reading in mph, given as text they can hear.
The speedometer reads 45 mph
